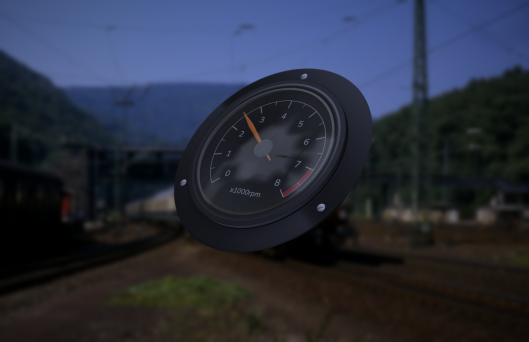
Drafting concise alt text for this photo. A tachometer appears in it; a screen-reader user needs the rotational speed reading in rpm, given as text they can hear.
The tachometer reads 2500 rpm
